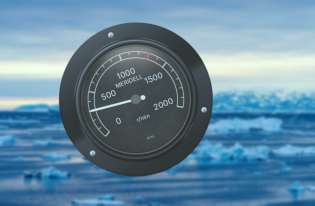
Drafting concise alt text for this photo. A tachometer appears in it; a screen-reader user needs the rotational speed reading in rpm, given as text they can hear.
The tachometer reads 300 rpm
